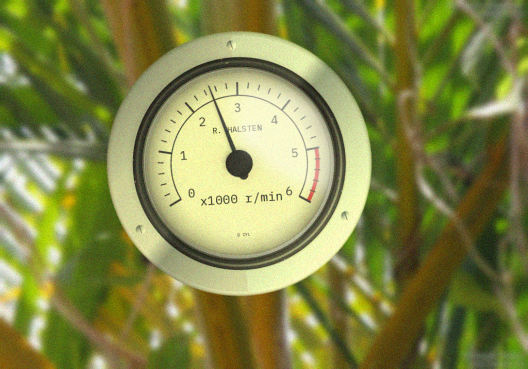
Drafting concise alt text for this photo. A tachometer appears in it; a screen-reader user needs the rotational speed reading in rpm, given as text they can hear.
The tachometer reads 2500 rpm
